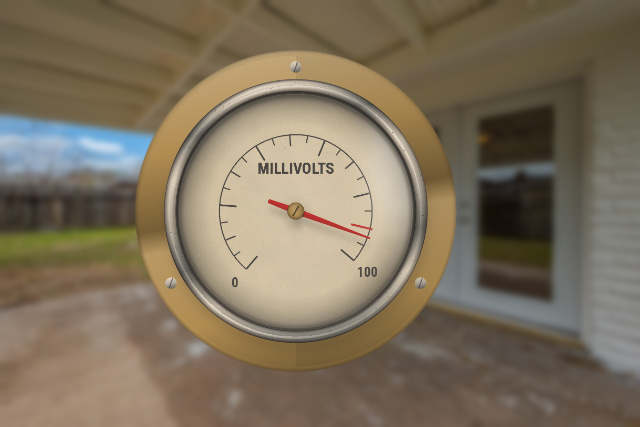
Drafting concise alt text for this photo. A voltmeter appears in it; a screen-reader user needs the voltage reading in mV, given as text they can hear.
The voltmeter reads 92.5 mV
